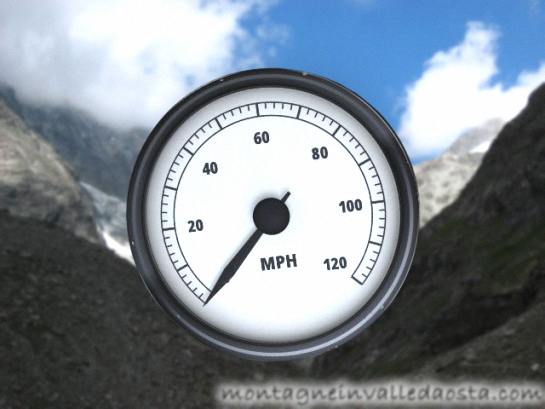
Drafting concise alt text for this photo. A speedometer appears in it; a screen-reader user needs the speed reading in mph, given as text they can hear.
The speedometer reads 0 mph
